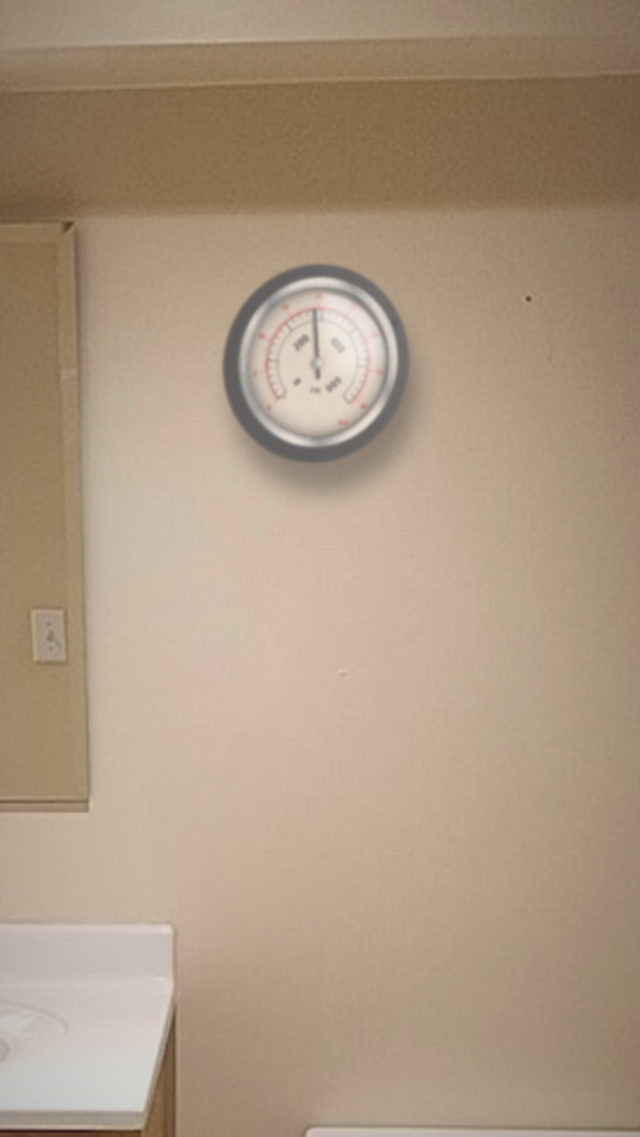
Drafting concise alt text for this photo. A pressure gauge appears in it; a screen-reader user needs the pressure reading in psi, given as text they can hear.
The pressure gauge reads 280 psi
